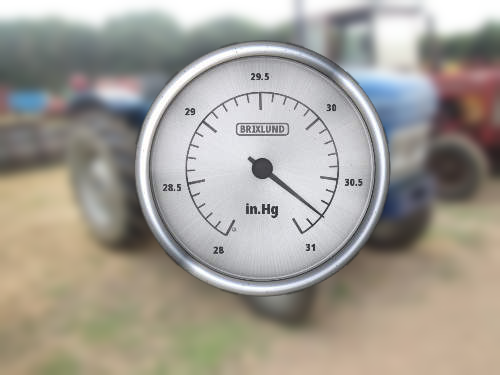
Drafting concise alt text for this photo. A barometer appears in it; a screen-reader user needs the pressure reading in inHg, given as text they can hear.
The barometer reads 30.8 inHg
